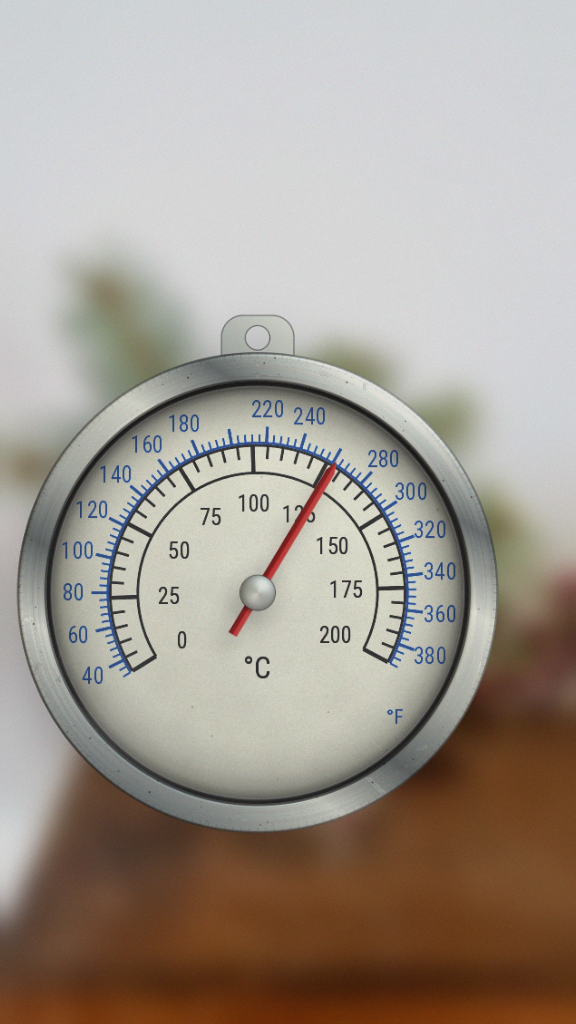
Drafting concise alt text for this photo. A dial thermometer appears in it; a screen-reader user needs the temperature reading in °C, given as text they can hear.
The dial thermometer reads 127.5 °C
